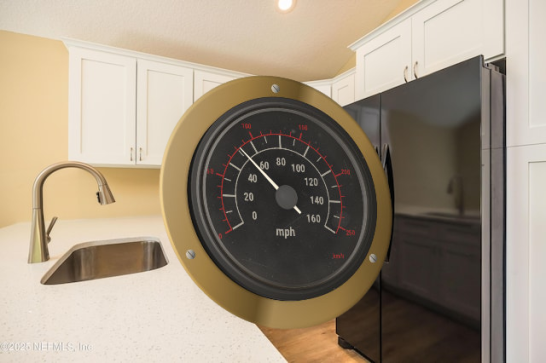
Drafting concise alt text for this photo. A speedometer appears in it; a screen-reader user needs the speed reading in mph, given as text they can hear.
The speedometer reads 50 mph
